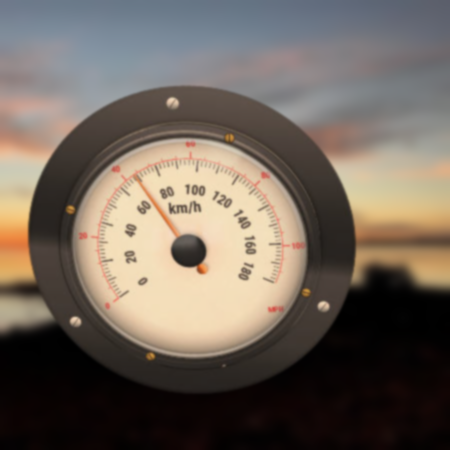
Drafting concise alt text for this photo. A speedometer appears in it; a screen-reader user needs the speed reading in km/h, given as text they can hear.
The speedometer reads 70 km/h
